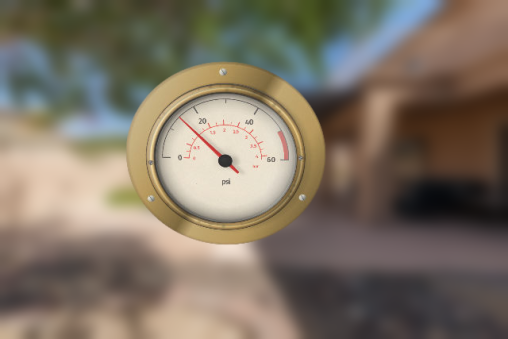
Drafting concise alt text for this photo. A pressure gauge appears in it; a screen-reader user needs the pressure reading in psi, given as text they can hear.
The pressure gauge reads 15 psi
